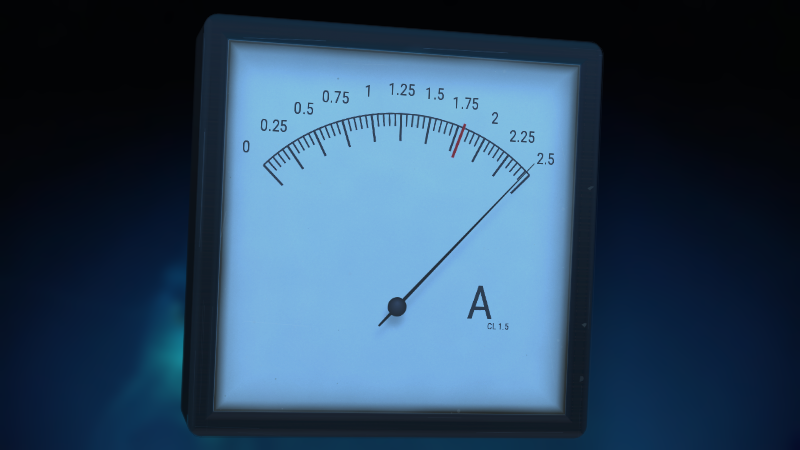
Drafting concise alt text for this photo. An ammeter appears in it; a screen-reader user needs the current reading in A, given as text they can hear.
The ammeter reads 2.45 A
